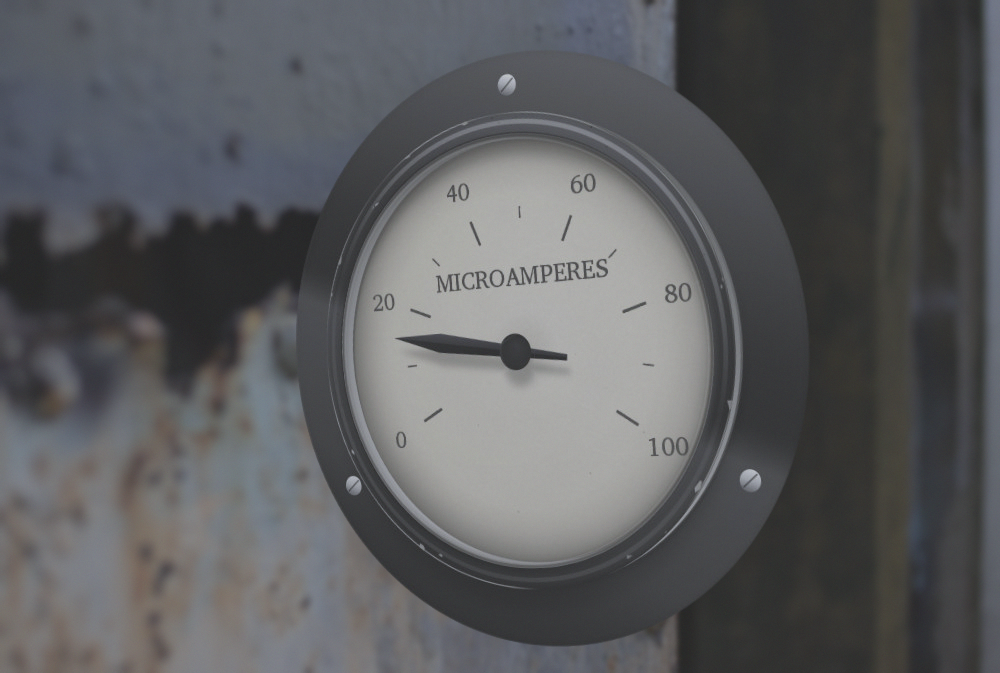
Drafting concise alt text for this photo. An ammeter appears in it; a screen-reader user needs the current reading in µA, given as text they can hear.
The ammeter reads 15 µA
